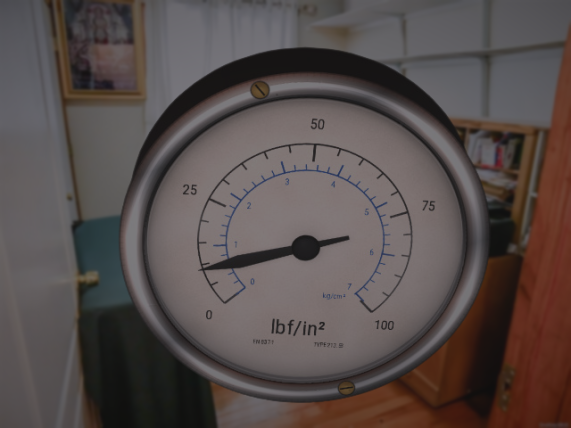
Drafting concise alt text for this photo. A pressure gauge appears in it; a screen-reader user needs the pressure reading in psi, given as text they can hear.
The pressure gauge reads 10 psi
